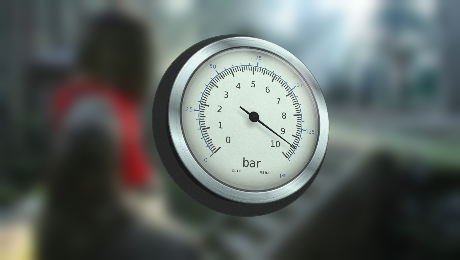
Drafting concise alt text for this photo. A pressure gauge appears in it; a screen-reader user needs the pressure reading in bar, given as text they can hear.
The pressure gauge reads 9.5 bar
